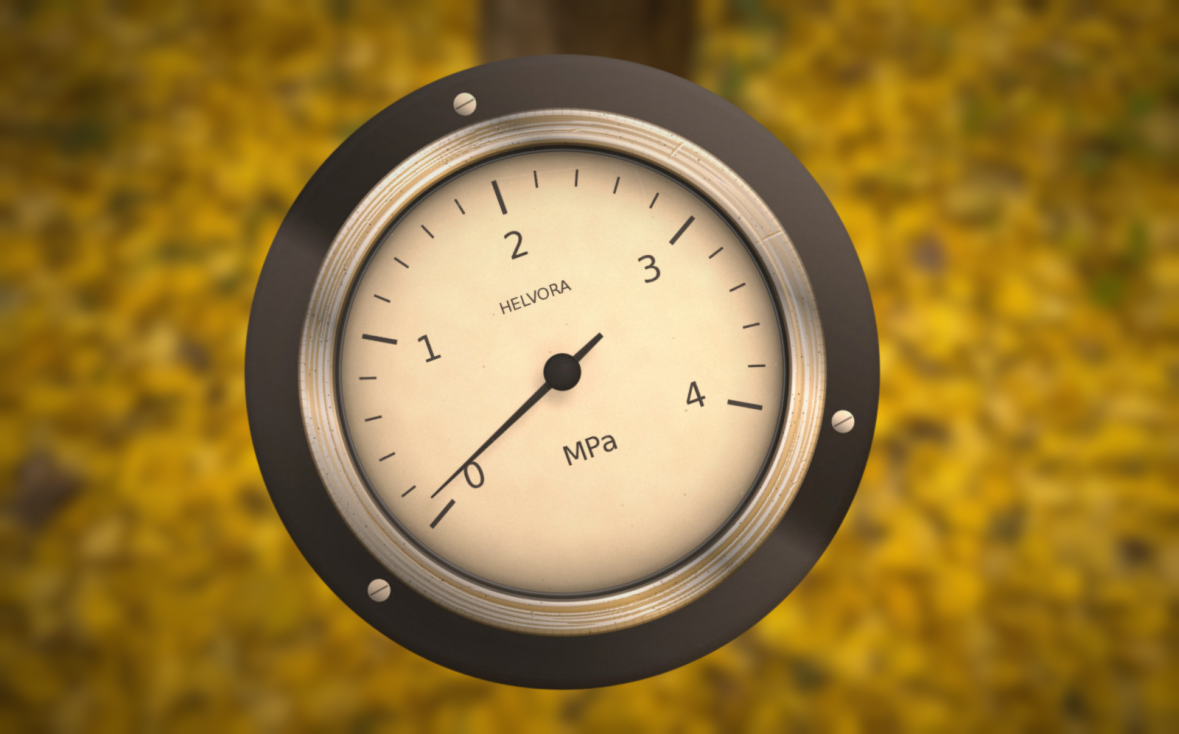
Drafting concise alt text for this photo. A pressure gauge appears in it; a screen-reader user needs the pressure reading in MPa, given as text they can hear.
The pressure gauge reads 0.1 MPa
